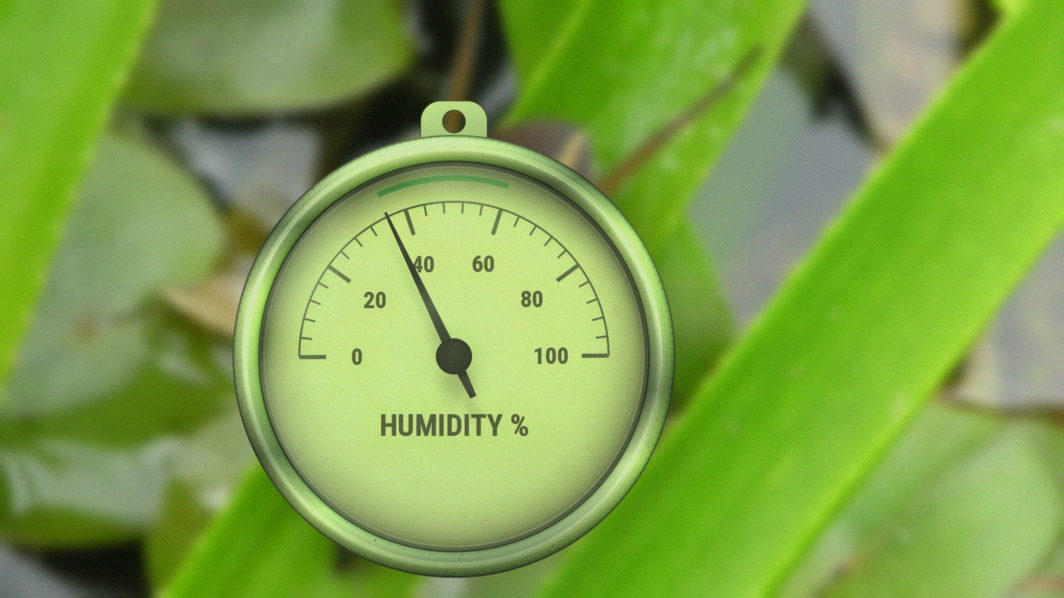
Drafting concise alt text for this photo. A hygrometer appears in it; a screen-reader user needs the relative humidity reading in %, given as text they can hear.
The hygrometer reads 36 %
